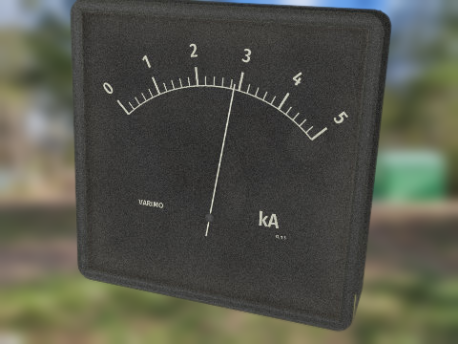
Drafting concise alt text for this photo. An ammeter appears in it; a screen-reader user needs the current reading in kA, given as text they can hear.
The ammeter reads 2.9 kA
